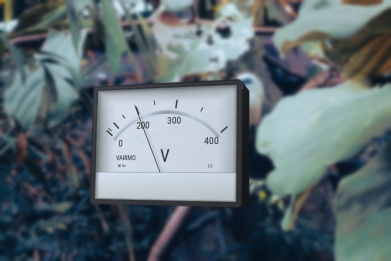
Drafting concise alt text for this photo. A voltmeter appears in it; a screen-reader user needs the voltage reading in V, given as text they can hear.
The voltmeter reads 200 V
